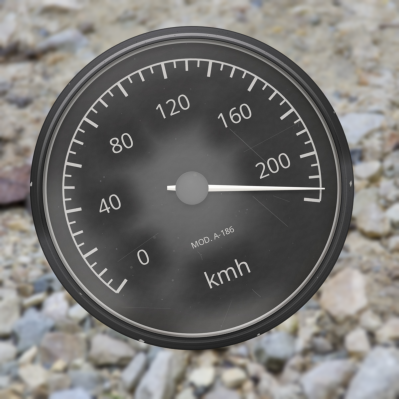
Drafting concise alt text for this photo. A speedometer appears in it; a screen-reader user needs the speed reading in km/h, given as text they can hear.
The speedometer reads 215 km/h
